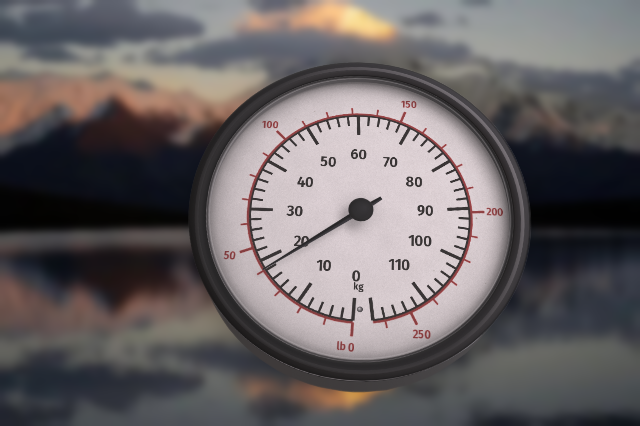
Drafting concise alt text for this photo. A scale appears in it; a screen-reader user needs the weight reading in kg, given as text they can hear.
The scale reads 18 kg
